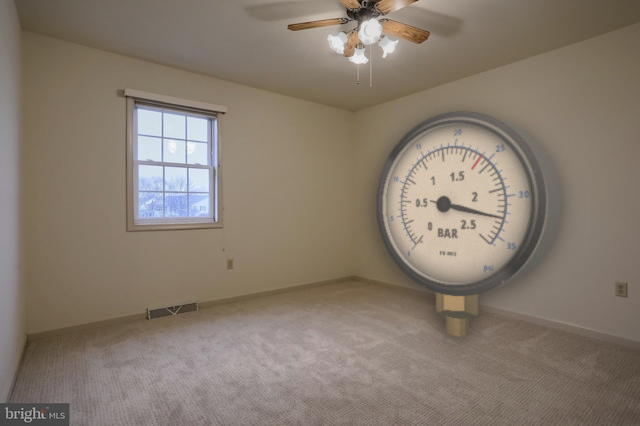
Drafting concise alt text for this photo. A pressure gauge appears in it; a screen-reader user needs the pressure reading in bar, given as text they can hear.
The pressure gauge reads 2.25 bar
